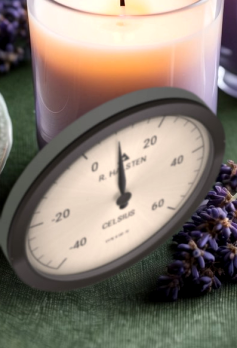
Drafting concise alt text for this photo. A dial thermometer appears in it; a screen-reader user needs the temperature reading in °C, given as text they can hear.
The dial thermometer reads 8 °C
